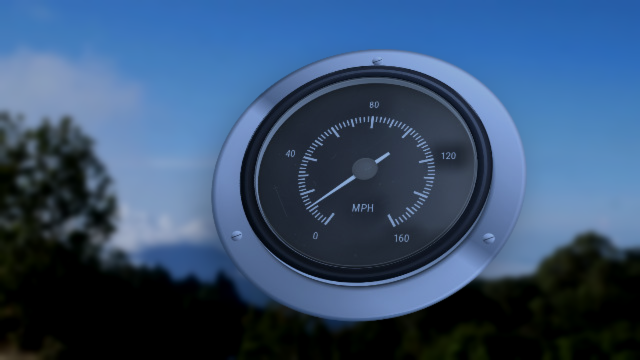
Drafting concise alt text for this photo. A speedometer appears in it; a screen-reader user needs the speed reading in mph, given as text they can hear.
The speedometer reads 10 mph
